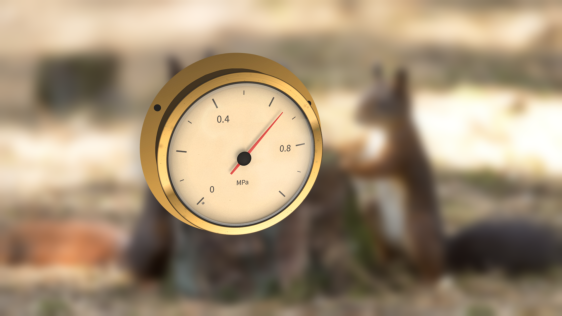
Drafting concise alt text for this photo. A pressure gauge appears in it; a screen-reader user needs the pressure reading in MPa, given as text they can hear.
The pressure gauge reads 0.65 MPa
